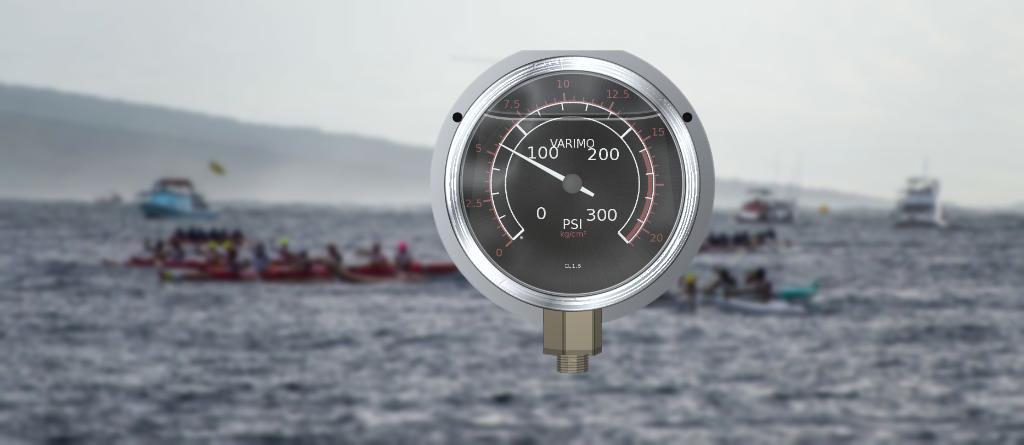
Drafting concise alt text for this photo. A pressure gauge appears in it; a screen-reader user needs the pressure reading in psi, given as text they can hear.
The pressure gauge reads 80 psi
